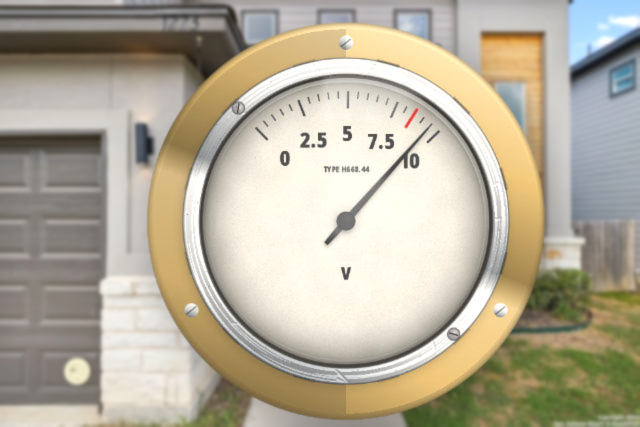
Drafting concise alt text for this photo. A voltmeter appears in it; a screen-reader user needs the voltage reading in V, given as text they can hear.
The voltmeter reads 9.5 V
